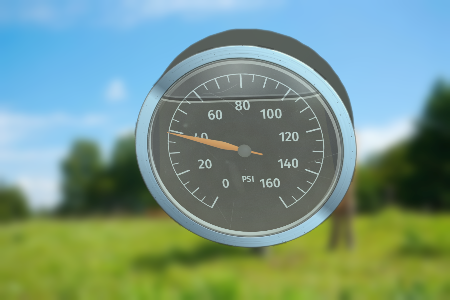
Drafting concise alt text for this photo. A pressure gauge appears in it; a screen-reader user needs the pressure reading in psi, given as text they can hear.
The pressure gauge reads 40 psi
